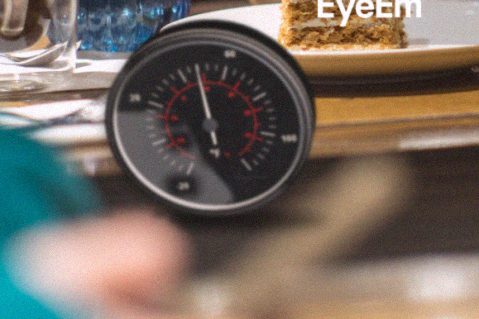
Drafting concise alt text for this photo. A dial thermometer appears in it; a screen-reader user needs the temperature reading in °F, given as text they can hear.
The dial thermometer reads 48 °F
